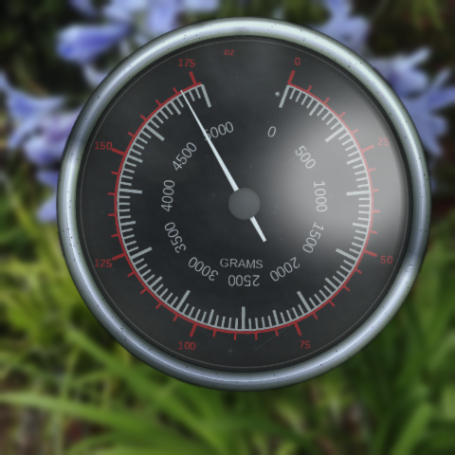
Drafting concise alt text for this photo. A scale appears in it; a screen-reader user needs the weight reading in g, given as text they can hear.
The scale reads 4850 g
